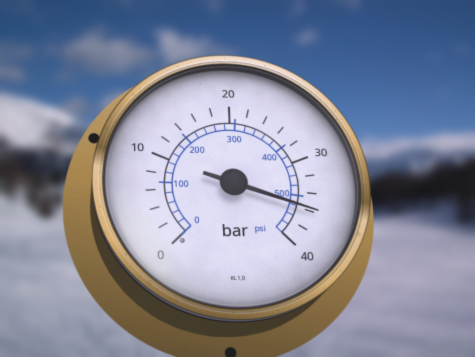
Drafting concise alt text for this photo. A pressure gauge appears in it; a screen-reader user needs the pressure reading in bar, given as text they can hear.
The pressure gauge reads 36 bar
